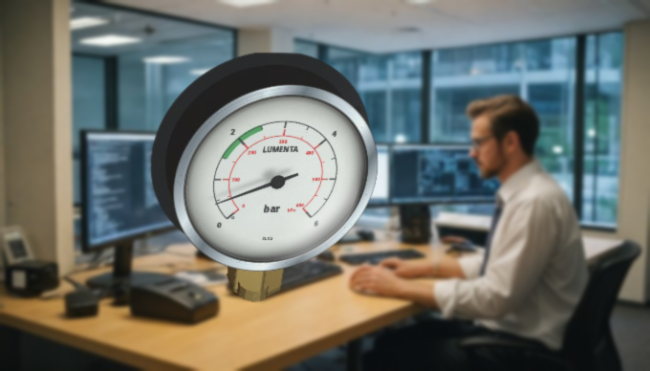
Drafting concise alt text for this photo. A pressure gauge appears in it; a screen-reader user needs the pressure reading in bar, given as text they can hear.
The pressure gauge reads 0.5 bar
